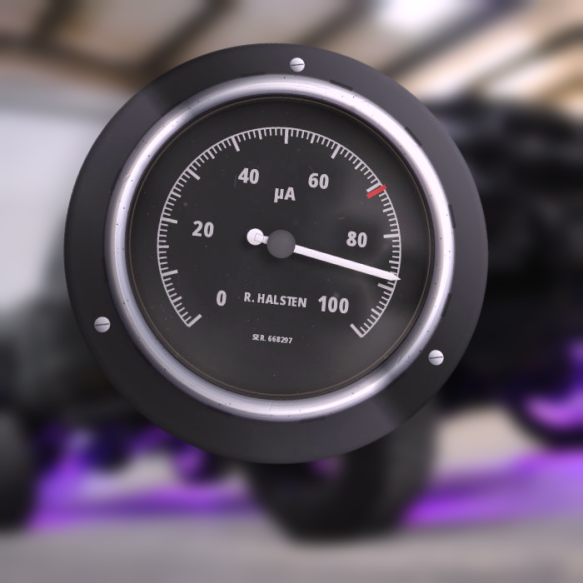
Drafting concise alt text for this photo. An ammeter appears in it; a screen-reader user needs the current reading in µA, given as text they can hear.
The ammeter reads 88 µA
